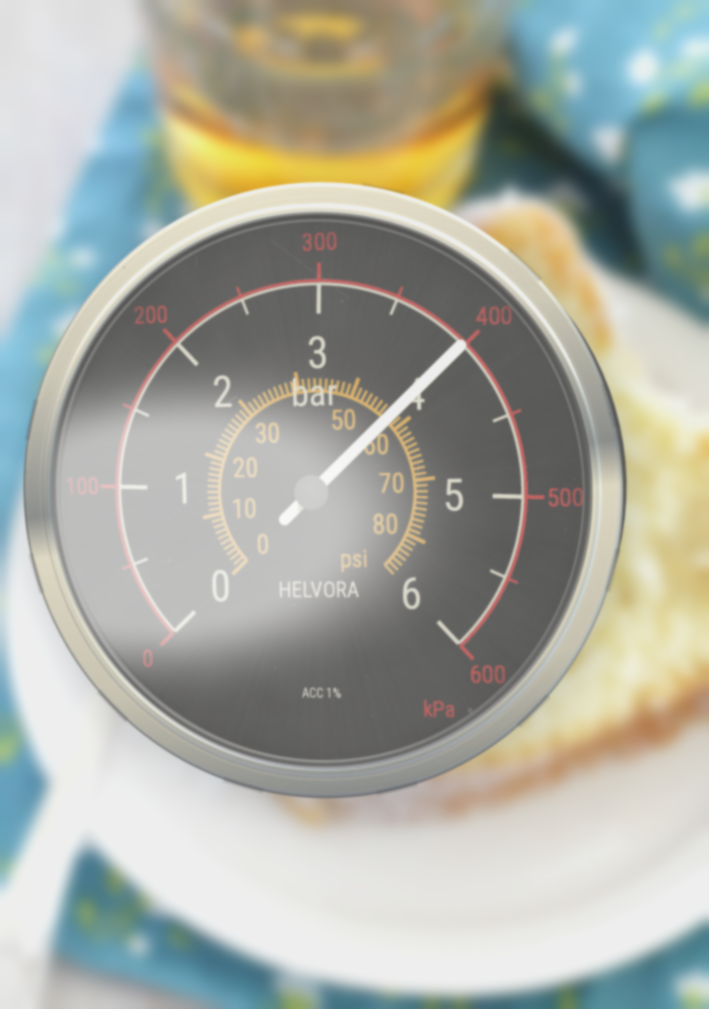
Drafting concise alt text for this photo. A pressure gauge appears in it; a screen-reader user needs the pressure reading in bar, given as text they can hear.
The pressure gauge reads 4 bar
